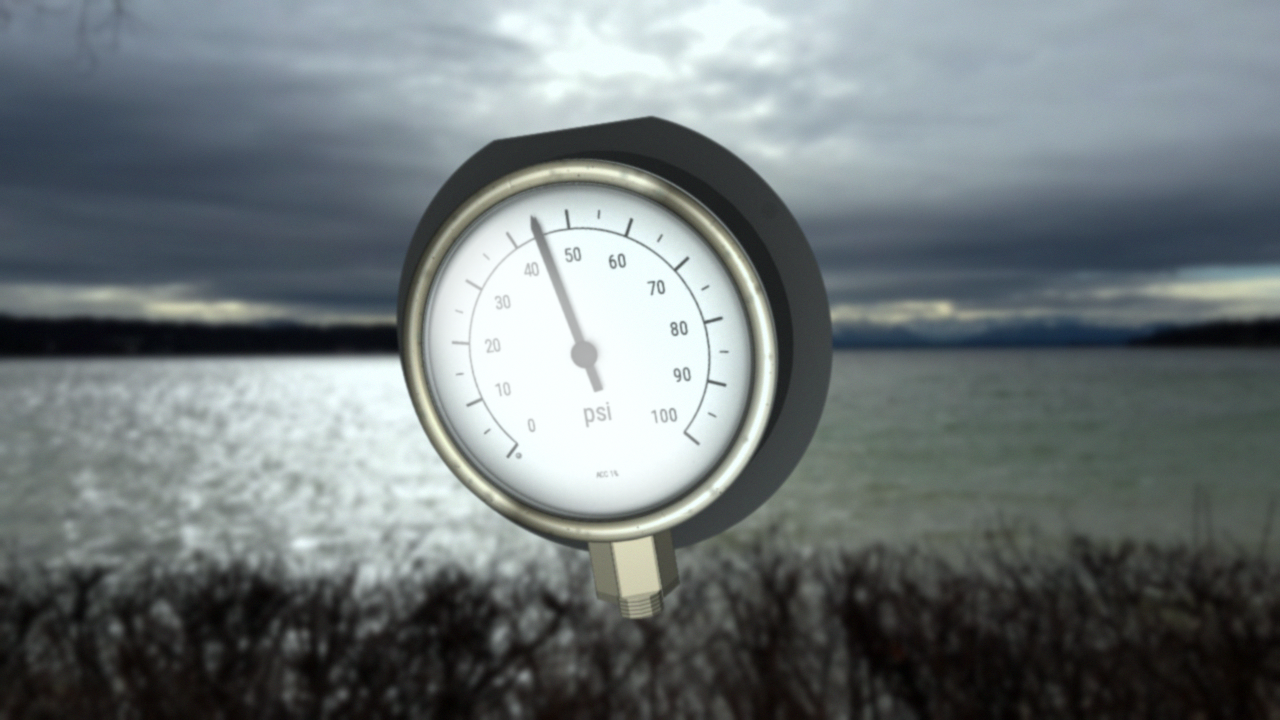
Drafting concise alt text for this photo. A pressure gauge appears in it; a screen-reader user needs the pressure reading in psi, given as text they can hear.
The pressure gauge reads 45 psi
